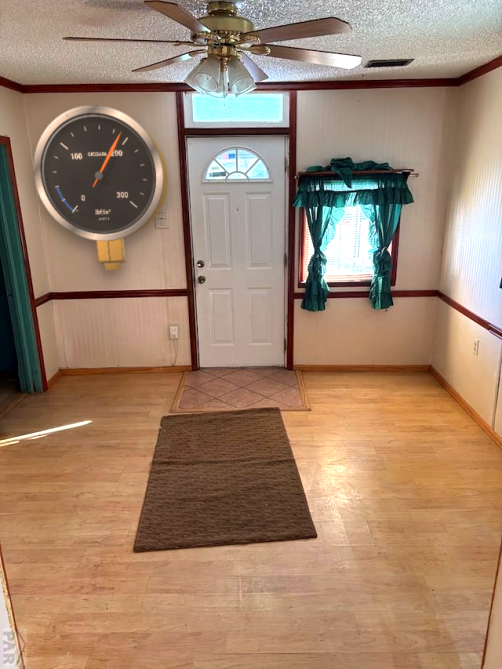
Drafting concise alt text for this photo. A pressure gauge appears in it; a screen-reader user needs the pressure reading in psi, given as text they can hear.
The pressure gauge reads 190 psi
